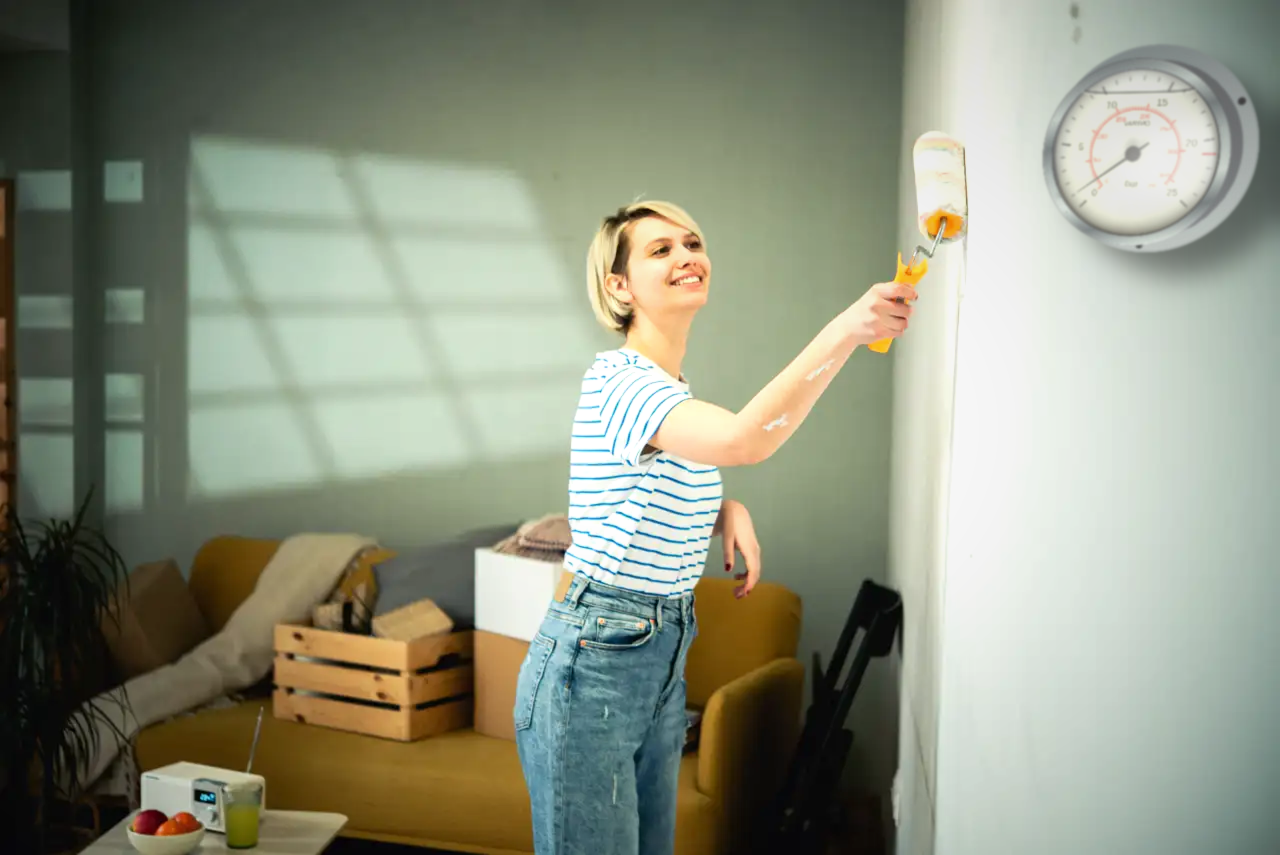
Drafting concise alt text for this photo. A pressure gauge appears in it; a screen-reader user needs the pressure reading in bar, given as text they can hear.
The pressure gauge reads 1 bar
